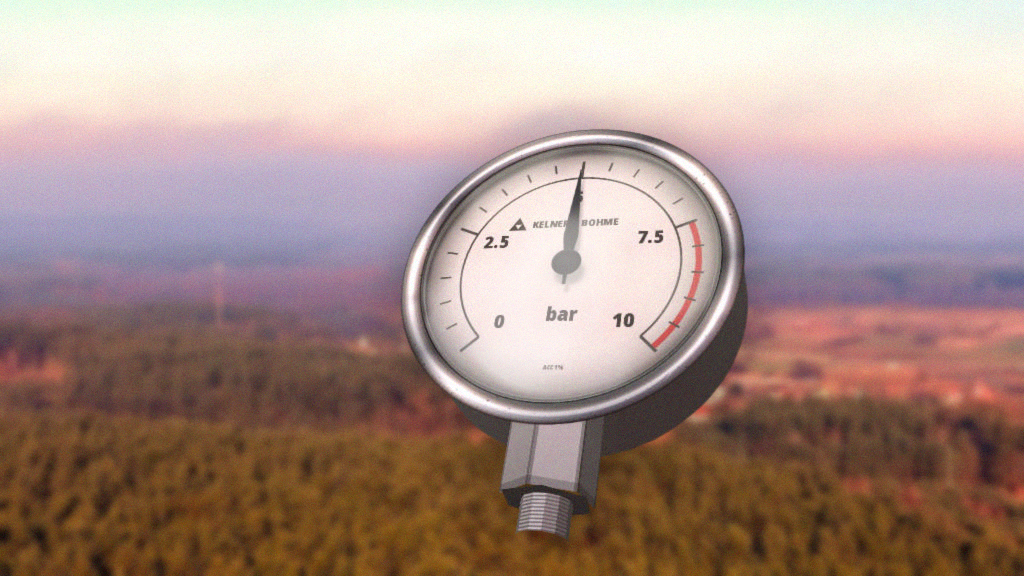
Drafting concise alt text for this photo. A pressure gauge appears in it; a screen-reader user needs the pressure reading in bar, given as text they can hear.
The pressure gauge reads 5 bar
